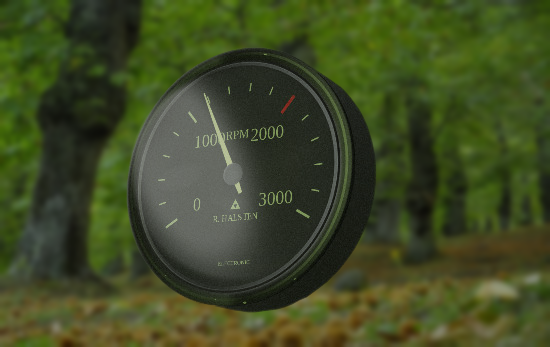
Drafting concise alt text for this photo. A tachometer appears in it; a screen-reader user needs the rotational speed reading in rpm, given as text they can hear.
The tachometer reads 1200 rpm
